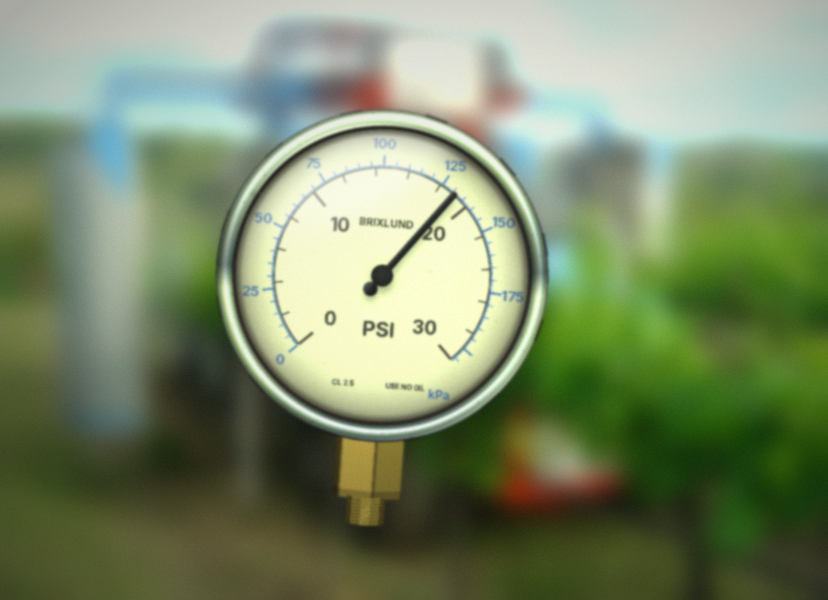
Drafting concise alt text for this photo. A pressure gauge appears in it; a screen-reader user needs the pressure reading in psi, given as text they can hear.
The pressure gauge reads 19 psi
